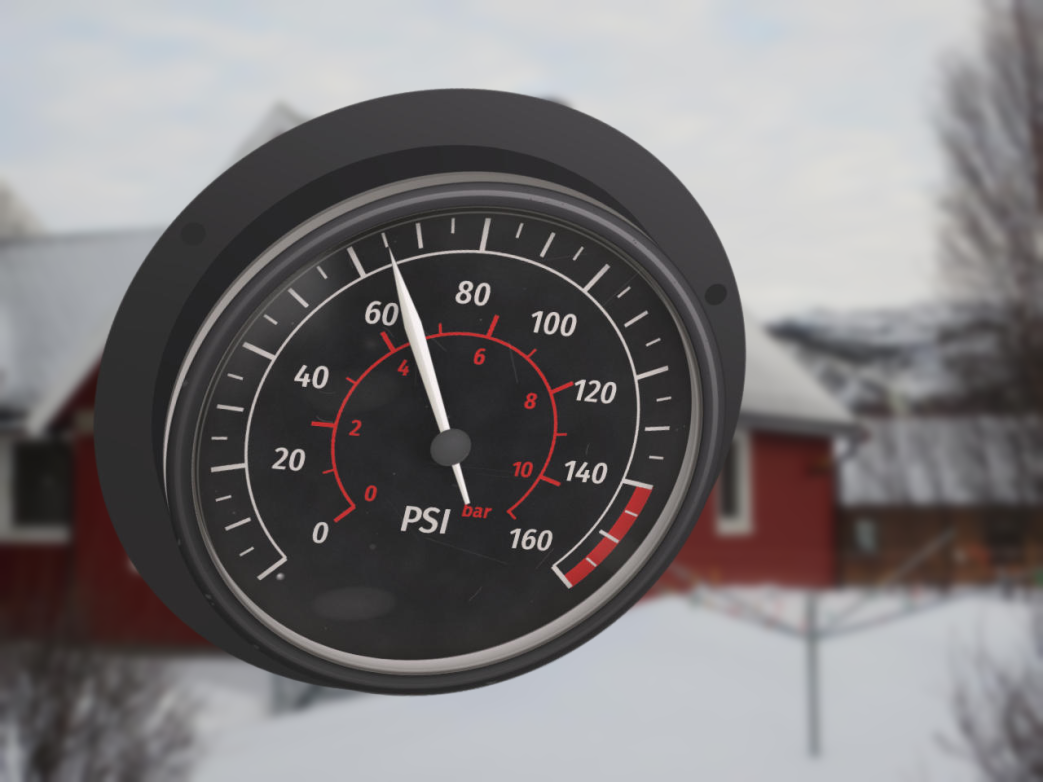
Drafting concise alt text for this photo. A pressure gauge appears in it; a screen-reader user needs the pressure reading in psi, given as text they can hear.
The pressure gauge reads 65 psi
